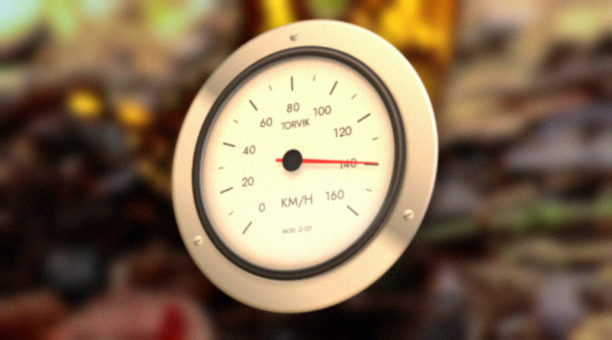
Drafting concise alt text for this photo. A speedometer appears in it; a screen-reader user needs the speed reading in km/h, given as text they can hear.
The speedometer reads 140 km/h
